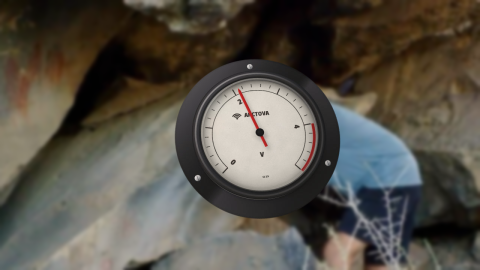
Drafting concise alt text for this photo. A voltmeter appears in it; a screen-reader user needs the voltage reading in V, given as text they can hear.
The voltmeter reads 2.1 V
